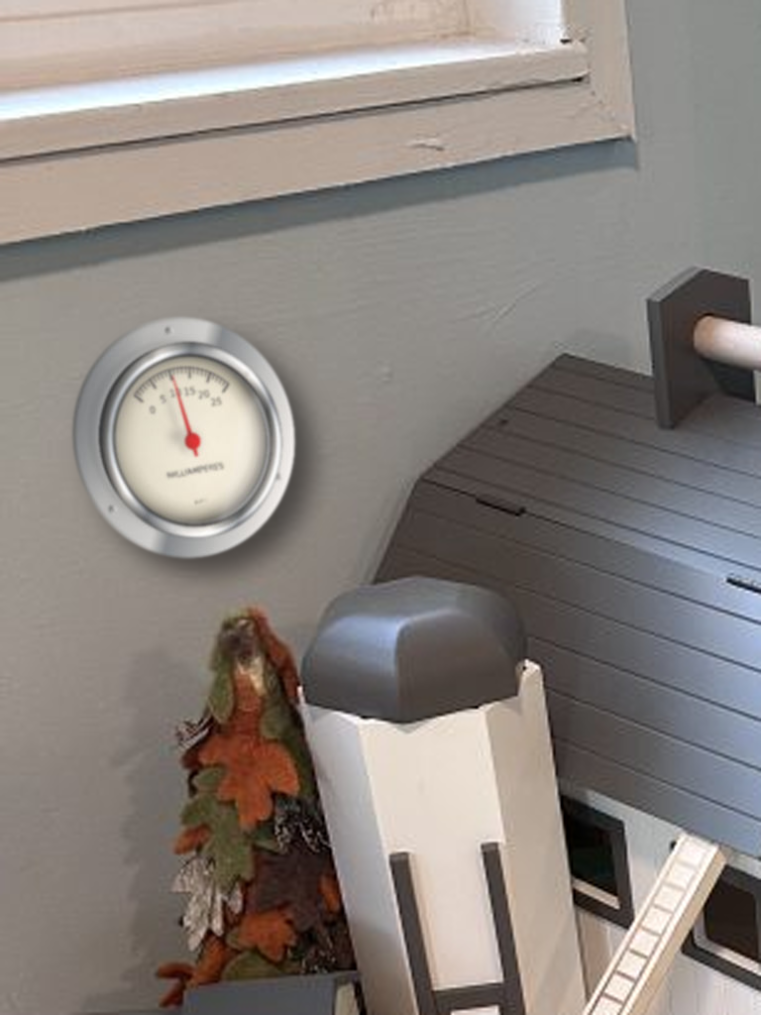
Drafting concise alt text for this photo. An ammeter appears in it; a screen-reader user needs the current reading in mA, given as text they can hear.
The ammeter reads 10 mA
